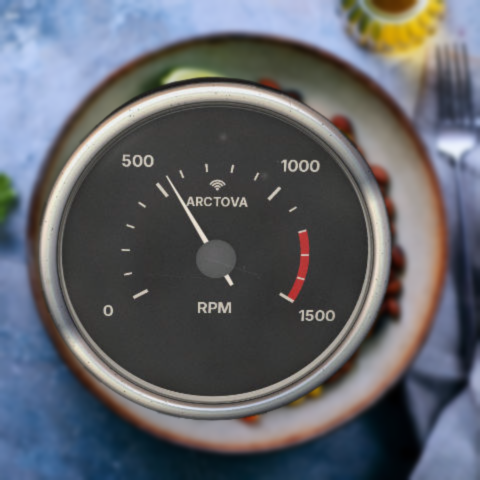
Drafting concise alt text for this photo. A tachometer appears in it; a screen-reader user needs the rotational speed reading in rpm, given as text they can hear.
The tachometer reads 550 rpm
